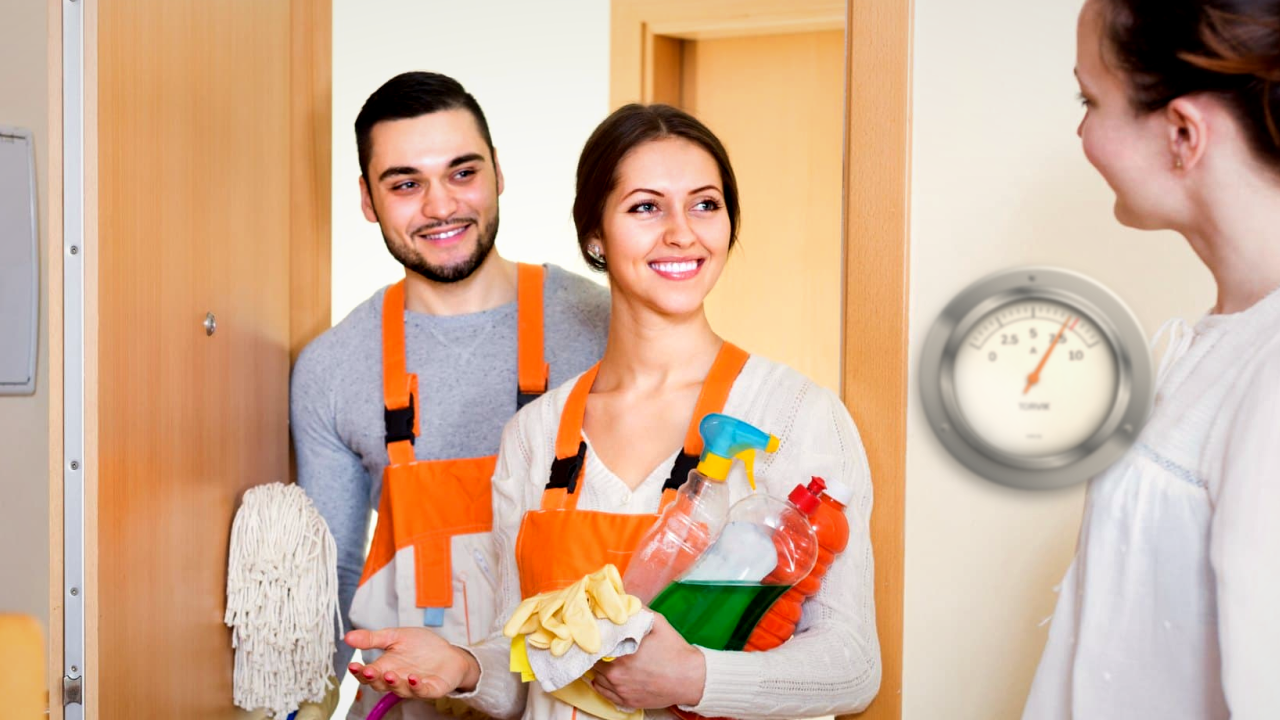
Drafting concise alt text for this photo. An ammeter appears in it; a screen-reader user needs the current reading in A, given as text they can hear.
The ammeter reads 7.5 A
